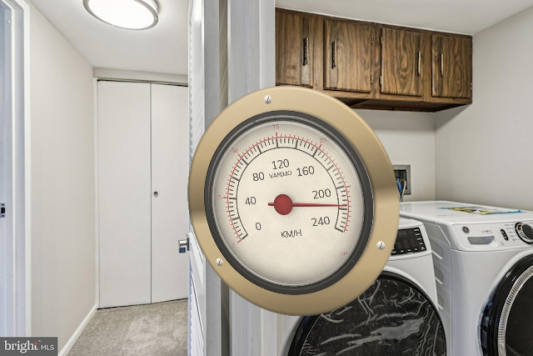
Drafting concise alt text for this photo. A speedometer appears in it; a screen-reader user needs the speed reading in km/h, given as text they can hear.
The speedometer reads 216 km/h
